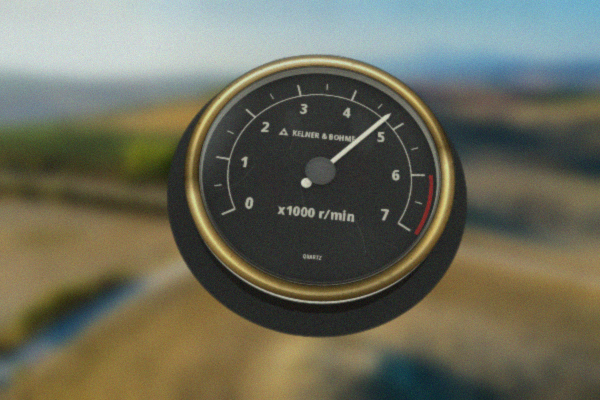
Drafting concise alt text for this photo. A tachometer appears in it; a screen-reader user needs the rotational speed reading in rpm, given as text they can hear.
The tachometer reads 4750 rpm
